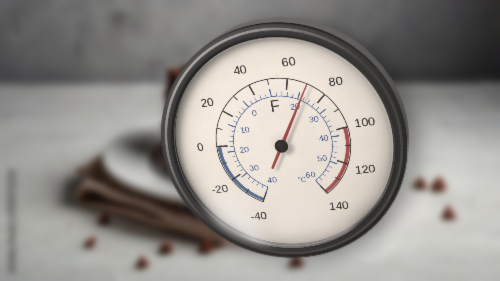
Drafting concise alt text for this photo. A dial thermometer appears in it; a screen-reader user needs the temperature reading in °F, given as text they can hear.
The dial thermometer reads 70 °F
